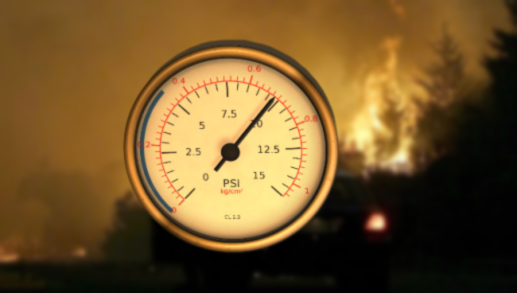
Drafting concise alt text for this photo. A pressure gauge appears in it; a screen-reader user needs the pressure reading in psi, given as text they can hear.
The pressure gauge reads 9.75 psi
